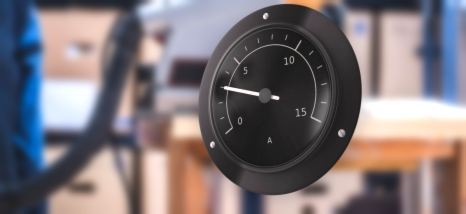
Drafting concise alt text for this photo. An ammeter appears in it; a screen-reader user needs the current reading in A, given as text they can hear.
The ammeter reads 3 A
